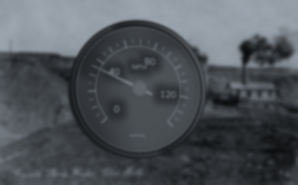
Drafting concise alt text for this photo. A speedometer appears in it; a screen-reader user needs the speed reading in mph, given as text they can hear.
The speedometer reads 35 mph
